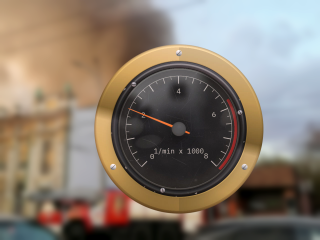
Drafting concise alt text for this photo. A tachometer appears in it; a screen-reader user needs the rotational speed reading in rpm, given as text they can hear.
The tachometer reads 2000 rpm
